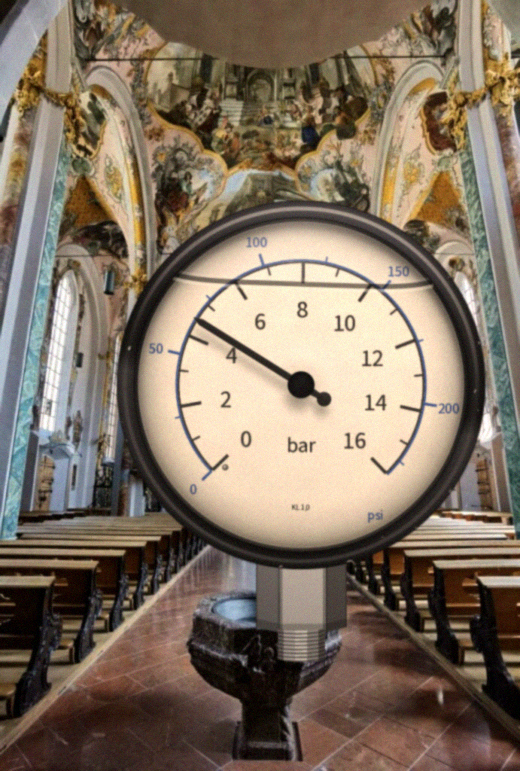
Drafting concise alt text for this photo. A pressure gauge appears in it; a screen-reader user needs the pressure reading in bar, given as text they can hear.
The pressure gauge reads 4.5 bar
